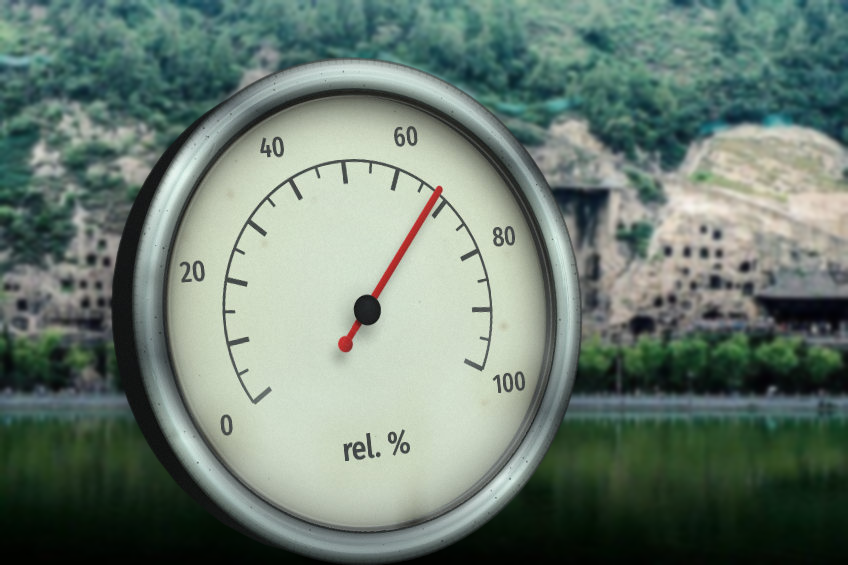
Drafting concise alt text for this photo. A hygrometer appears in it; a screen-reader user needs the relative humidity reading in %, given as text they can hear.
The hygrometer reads 67.5 %
